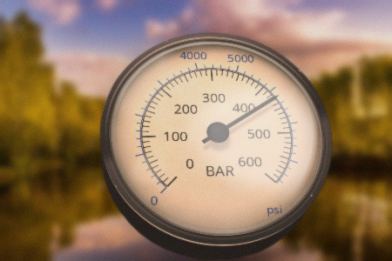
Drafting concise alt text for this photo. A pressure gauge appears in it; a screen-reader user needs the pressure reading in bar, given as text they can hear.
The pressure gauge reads 430 bar
